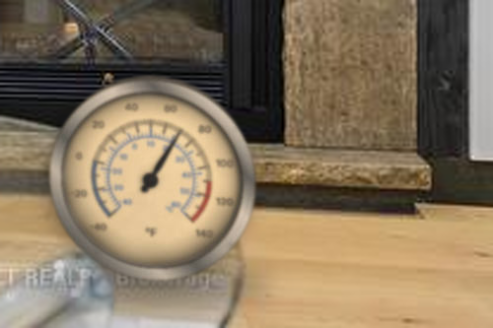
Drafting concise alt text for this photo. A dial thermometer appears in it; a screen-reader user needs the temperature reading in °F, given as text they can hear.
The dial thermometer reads 70 °F
